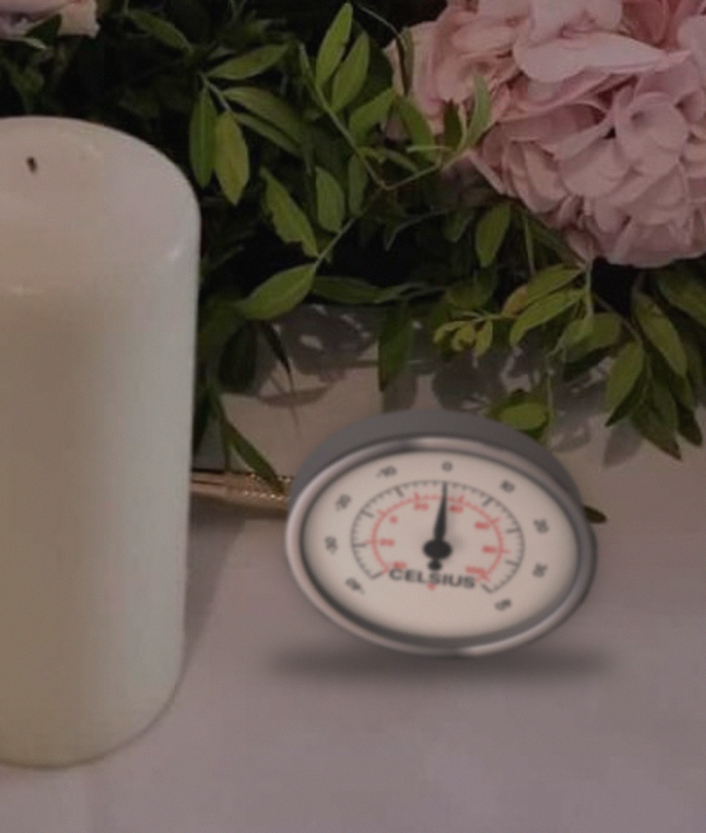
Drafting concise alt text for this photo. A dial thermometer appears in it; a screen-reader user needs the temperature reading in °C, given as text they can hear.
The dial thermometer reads 0 °C
